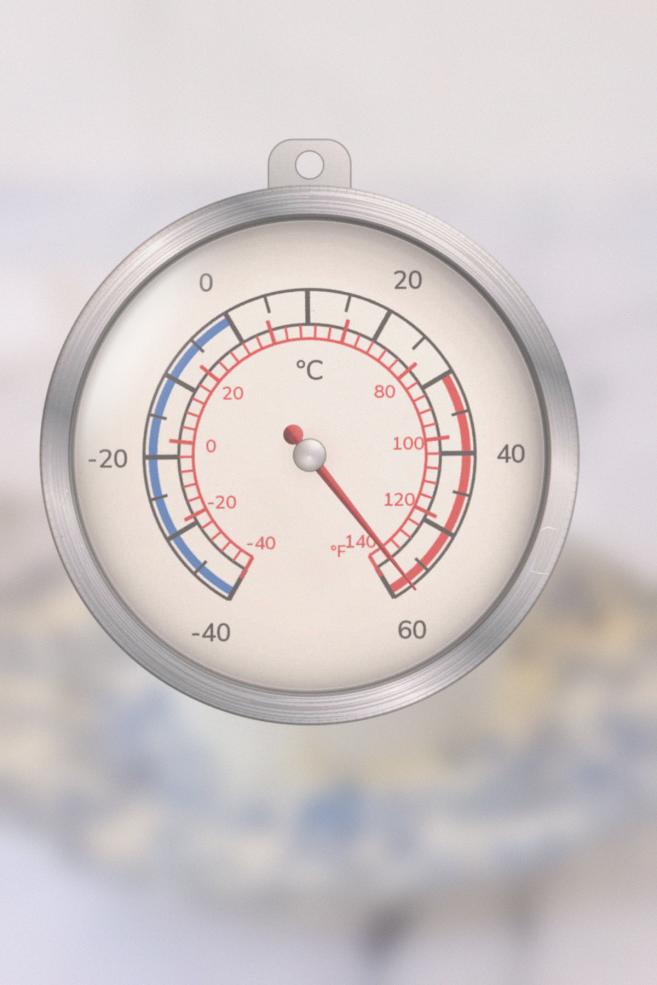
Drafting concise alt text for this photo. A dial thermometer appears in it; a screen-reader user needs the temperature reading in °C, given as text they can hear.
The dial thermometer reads 57.5 °C
